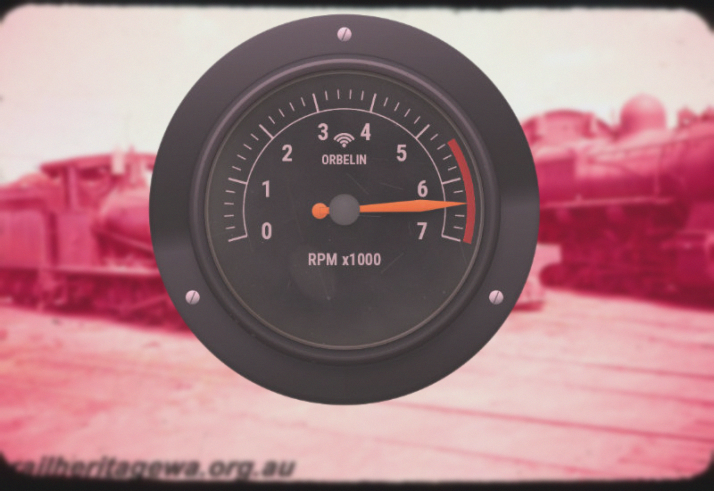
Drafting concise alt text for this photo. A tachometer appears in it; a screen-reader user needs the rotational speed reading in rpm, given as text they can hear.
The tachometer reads 6400 rpm
